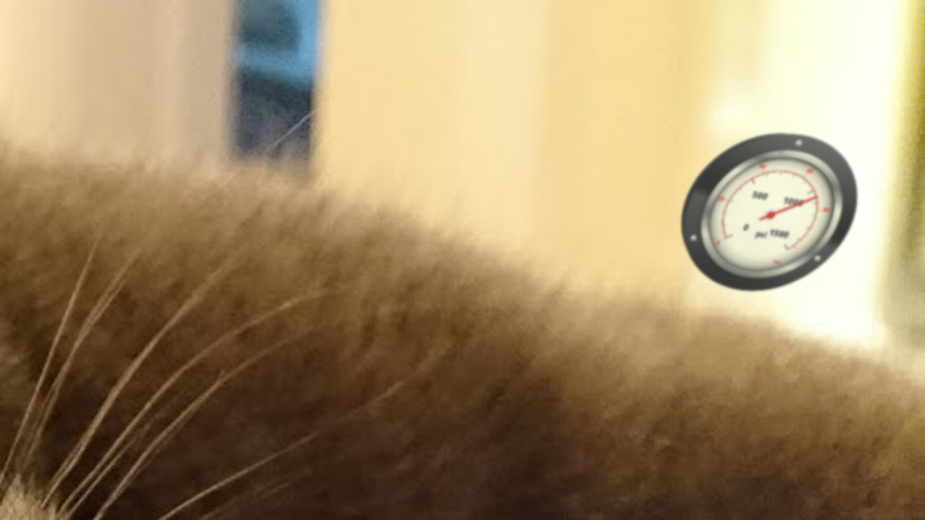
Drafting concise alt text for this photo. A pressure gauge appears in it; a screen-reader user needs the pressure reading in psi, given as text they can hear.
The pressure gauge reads 1050 psi
